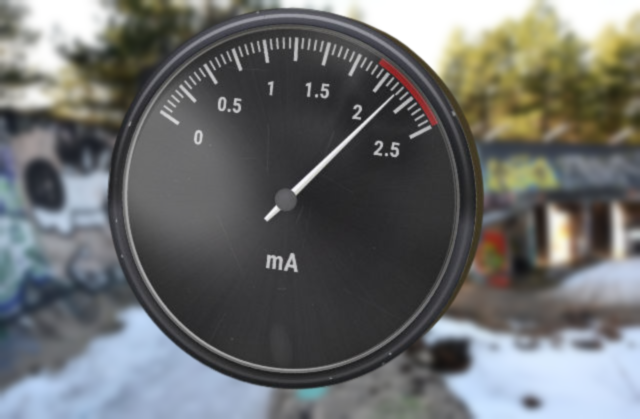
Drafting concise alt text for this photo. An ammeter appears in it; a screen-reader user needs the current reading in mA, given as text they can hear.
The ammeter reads 2.15 mA
